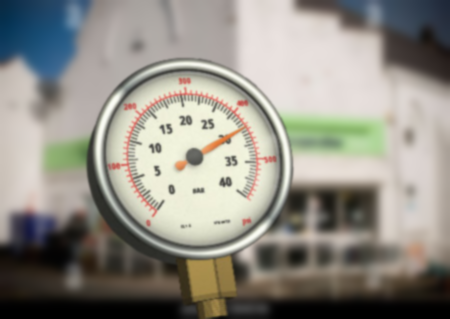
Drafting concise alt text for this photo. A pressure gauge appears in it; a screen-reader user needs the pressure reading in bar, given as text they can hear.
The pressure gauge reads 30 bar
